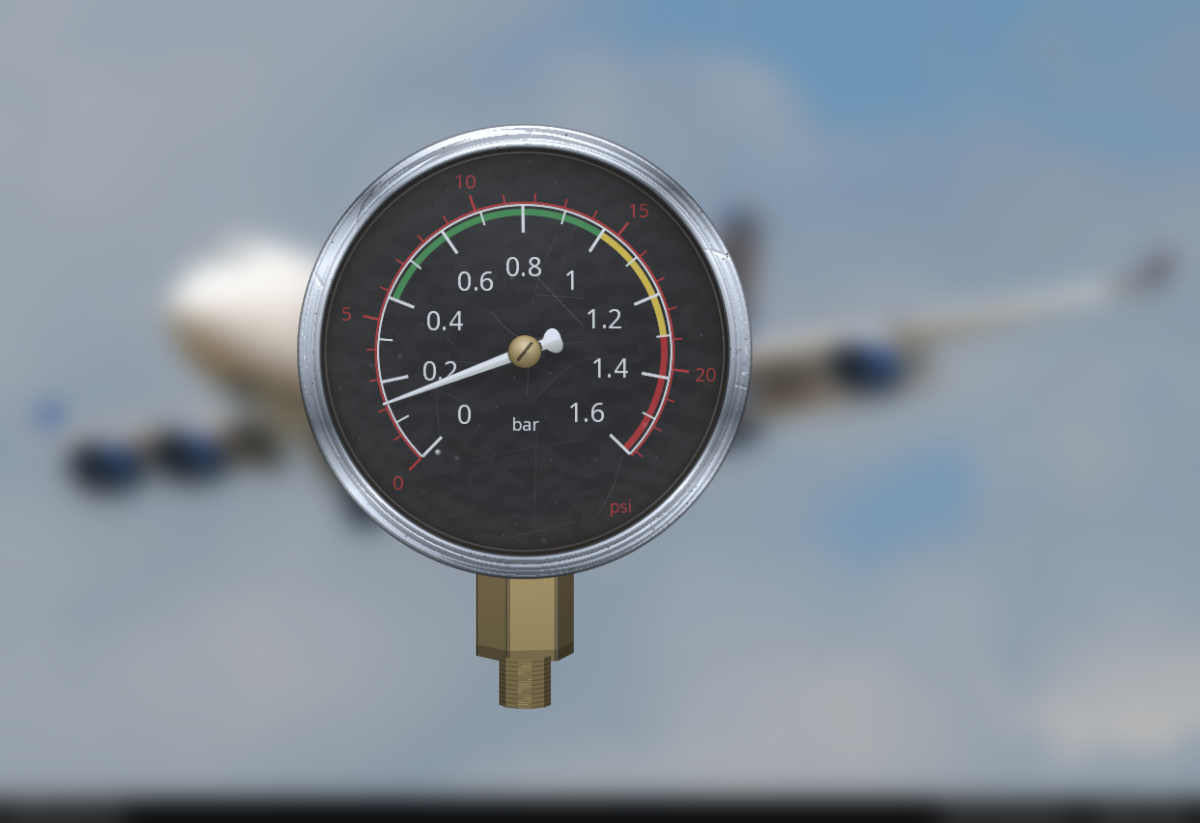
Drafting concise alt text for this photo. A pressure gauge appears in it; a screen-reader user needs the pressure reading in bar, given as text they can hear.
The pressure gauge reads 0.15 bar
